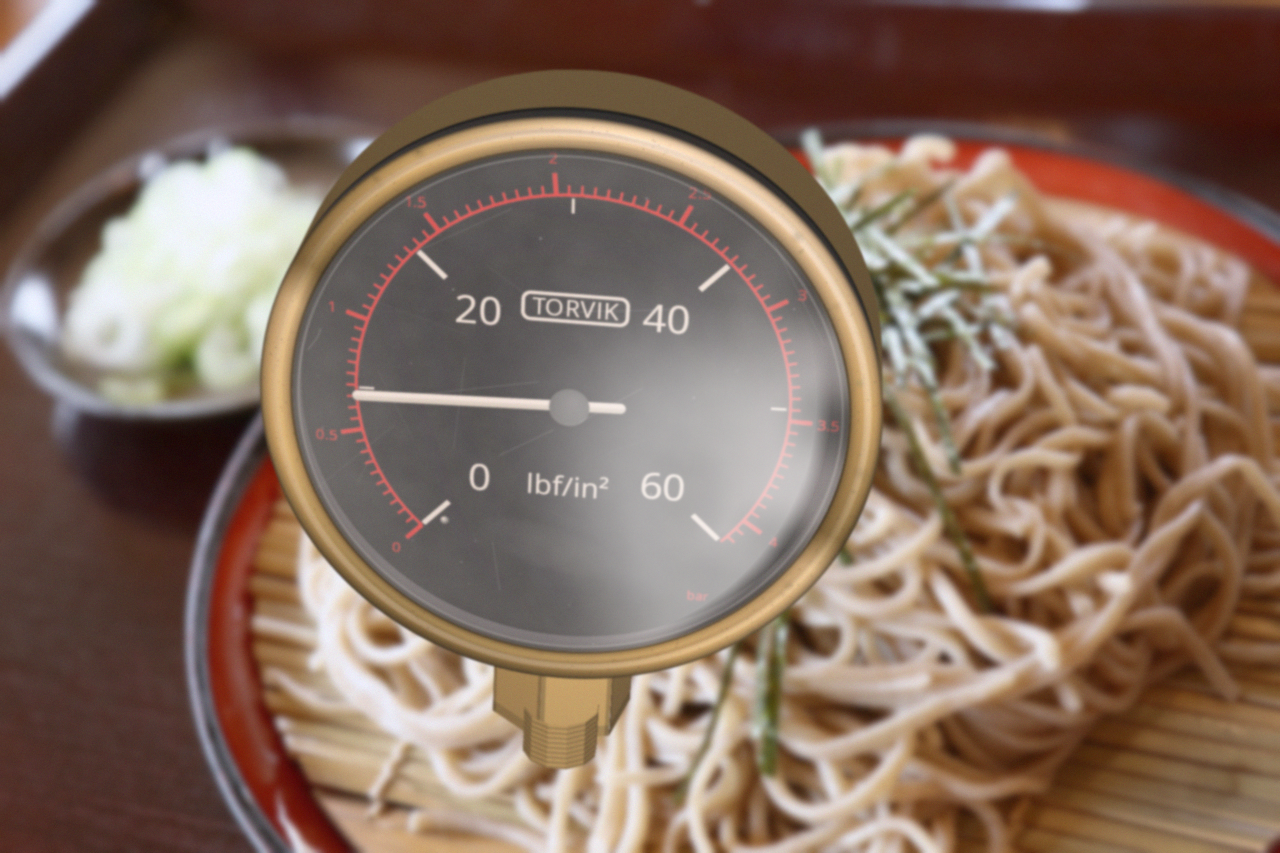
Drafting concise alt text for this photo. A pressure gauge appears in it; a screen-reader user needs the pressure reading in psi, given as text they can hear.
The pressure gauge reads 10 psi
